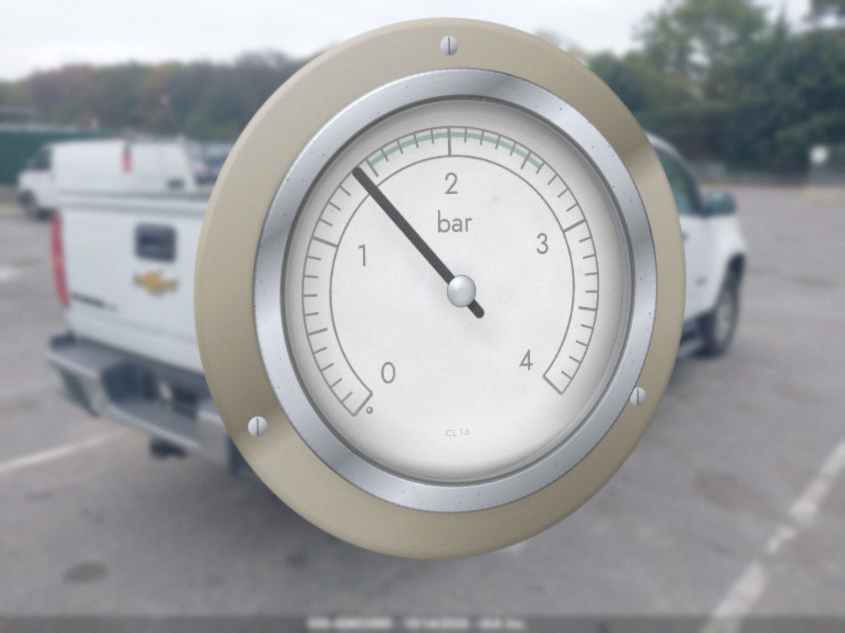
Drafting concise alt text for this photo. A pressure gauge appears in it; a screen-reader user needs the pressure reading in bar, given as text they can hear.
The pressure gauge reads 1.4 bar
